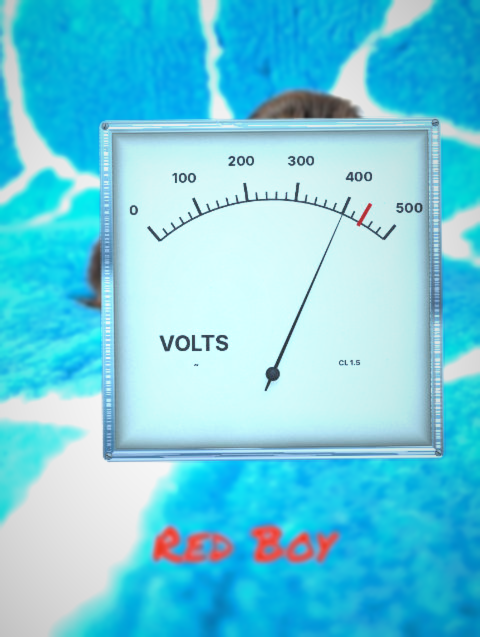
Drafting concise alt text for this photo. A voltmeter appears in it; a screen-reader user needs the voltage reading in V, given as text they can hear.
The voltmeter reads 400 V
